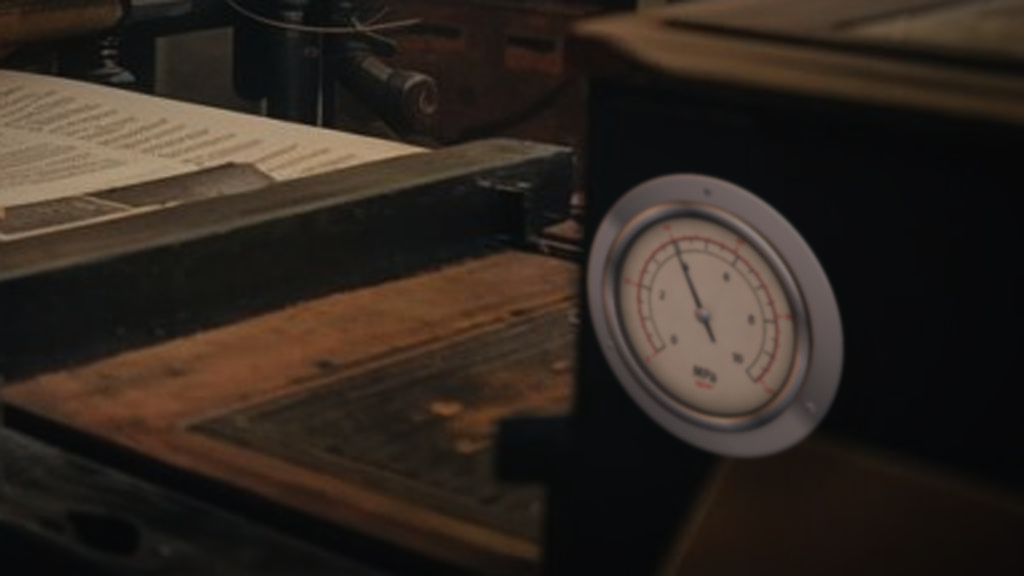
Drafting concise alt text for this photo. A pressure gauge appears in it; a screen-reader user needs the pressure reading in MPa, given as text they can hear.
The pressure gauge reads 4 MPa
